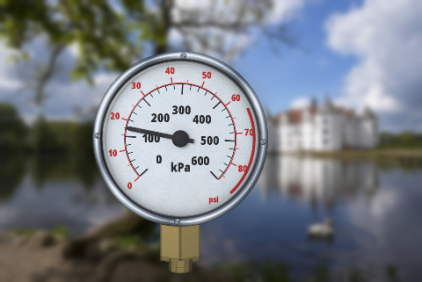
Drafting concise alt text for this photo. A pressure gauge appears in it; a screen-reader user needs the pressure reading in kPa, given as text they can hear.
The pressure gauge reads 120 kPa
